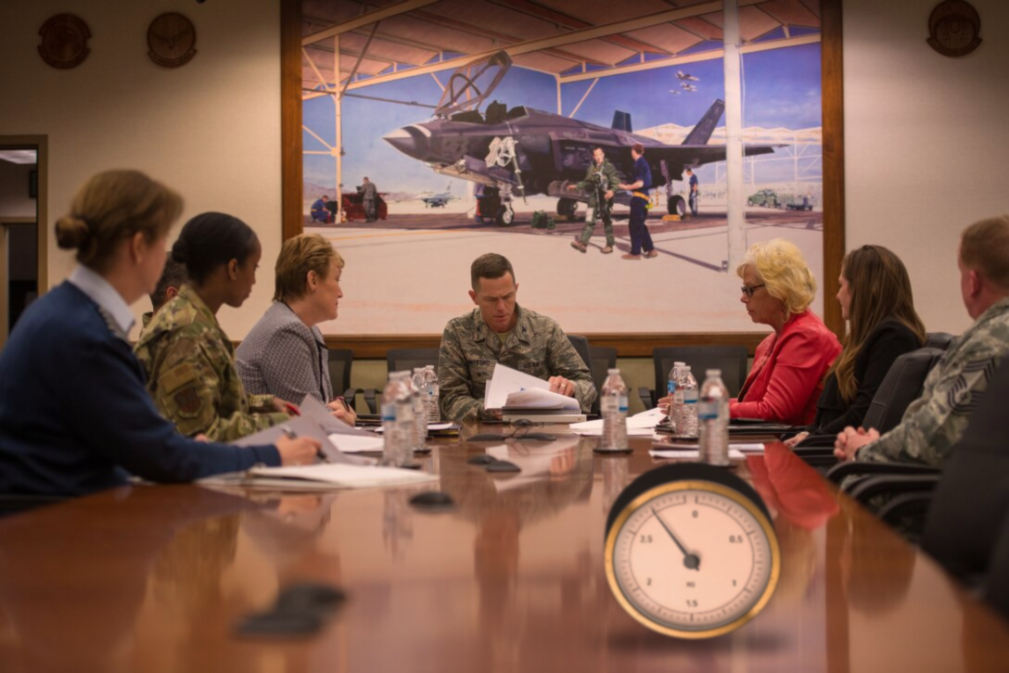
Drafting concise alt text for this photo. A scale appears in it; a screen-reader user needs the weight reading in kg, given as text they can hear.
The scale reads 2.75 kg
